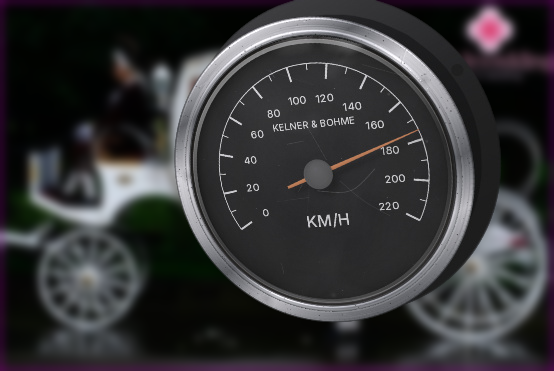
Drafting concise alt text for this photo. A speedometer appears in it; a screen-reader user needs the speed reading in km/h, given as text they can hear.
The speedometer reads 175 km/h
